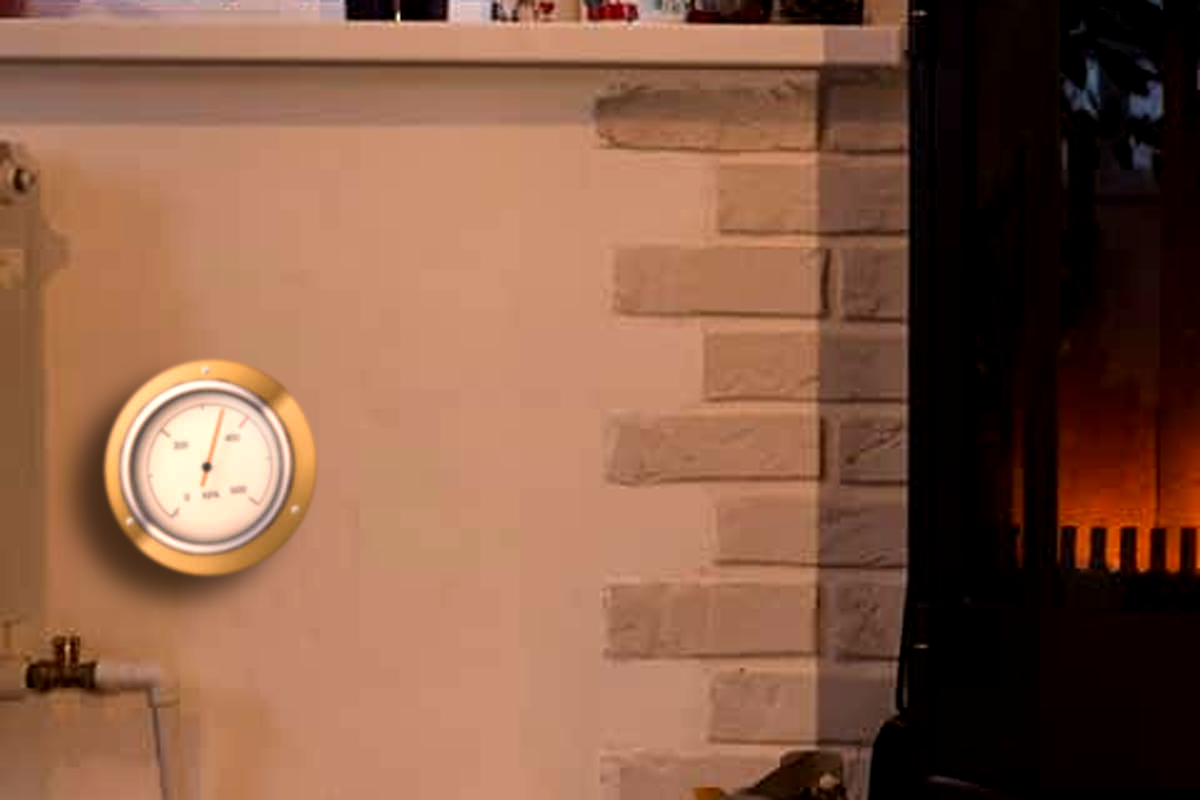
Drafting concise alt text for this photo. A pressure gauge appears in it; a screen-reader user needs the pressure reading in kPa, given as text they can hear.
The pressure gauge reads 350 kPa
